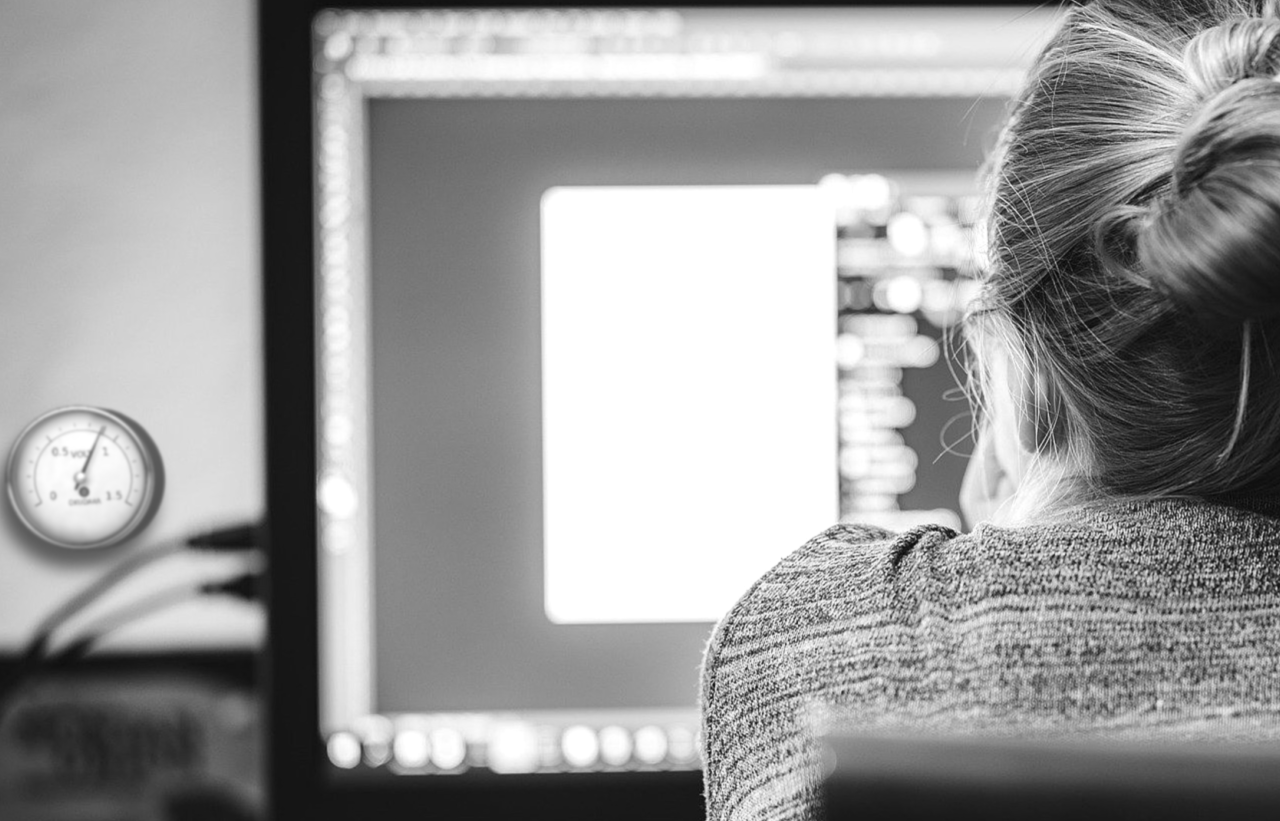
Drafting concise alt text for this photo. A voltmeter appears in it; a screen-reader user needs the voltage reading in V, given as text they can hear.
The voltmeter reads 0.9 V
